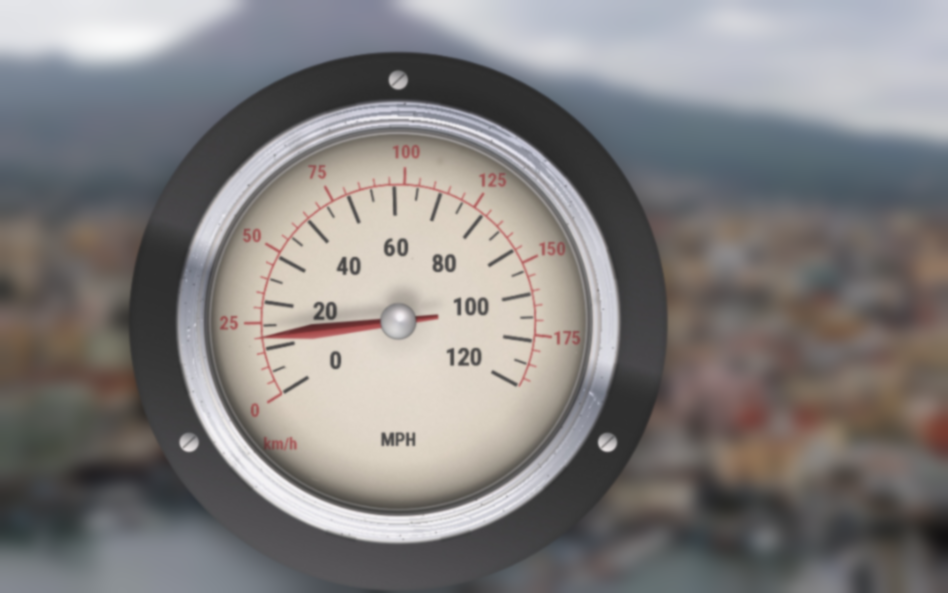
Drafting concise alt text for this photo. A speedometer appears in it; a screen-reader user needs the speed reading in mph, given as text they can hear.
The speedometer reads 12.5 mph
